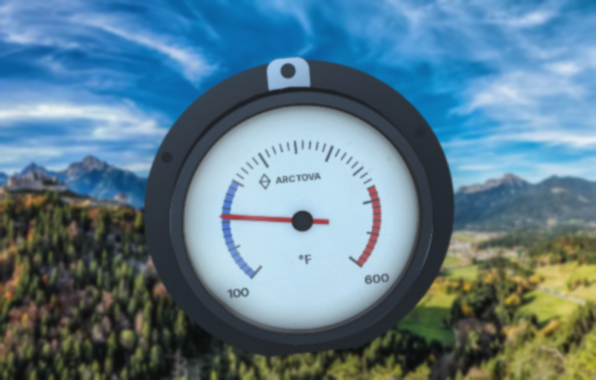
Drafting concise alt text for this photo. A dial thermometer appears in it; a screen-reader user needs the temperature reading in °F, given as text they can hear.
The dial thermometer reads 200 °F
